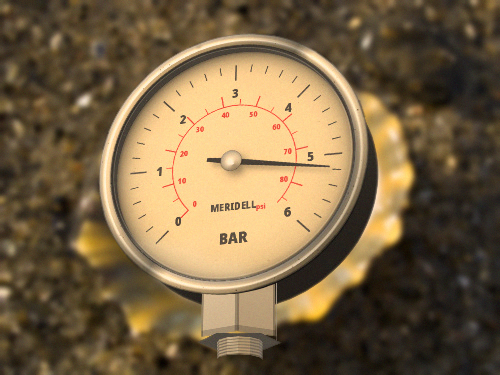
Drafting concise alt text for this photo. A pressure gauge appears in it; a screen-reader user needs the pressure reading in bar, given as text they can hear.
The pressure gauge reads 5.2 bar
